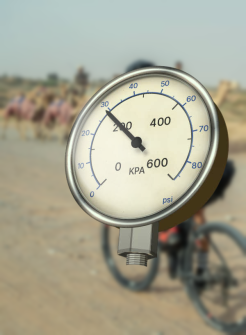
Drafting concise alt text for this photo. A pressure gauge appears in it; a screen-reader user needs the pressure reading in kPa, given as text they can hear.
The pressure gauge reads 200 kPa
